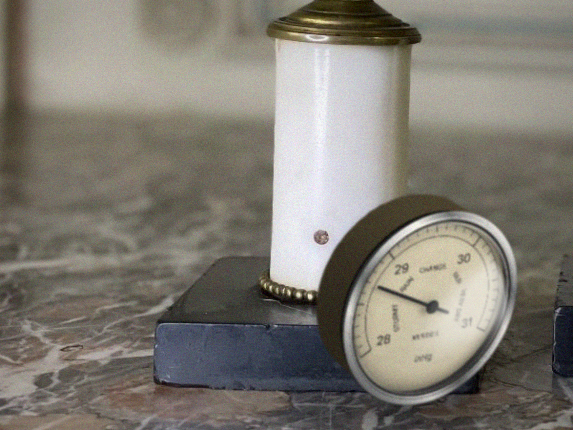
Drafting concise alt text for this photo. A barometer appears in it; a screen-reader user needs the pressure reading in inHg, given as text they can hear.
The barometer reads 28.7 inHg
